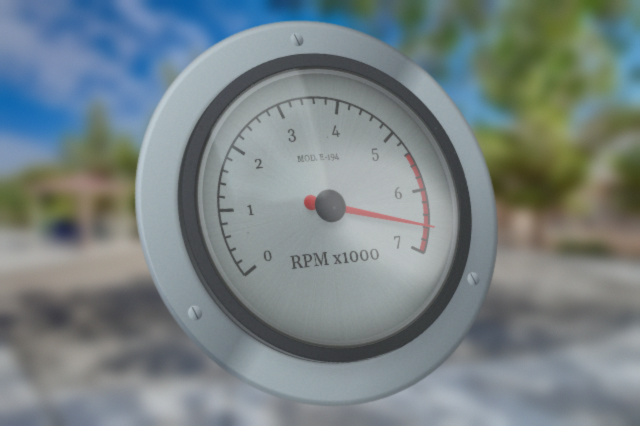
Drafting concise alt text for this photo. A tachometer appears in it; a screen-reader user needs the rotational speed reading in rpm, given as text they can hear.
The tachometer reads 6600 rpm
